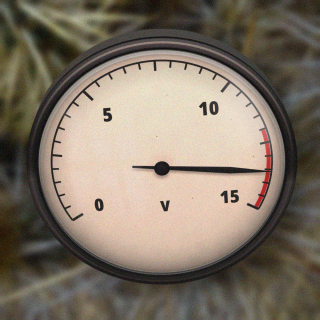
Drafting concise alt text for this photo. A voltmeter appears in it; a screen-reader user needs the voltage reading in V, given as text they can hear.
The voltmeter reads 13.5 V
